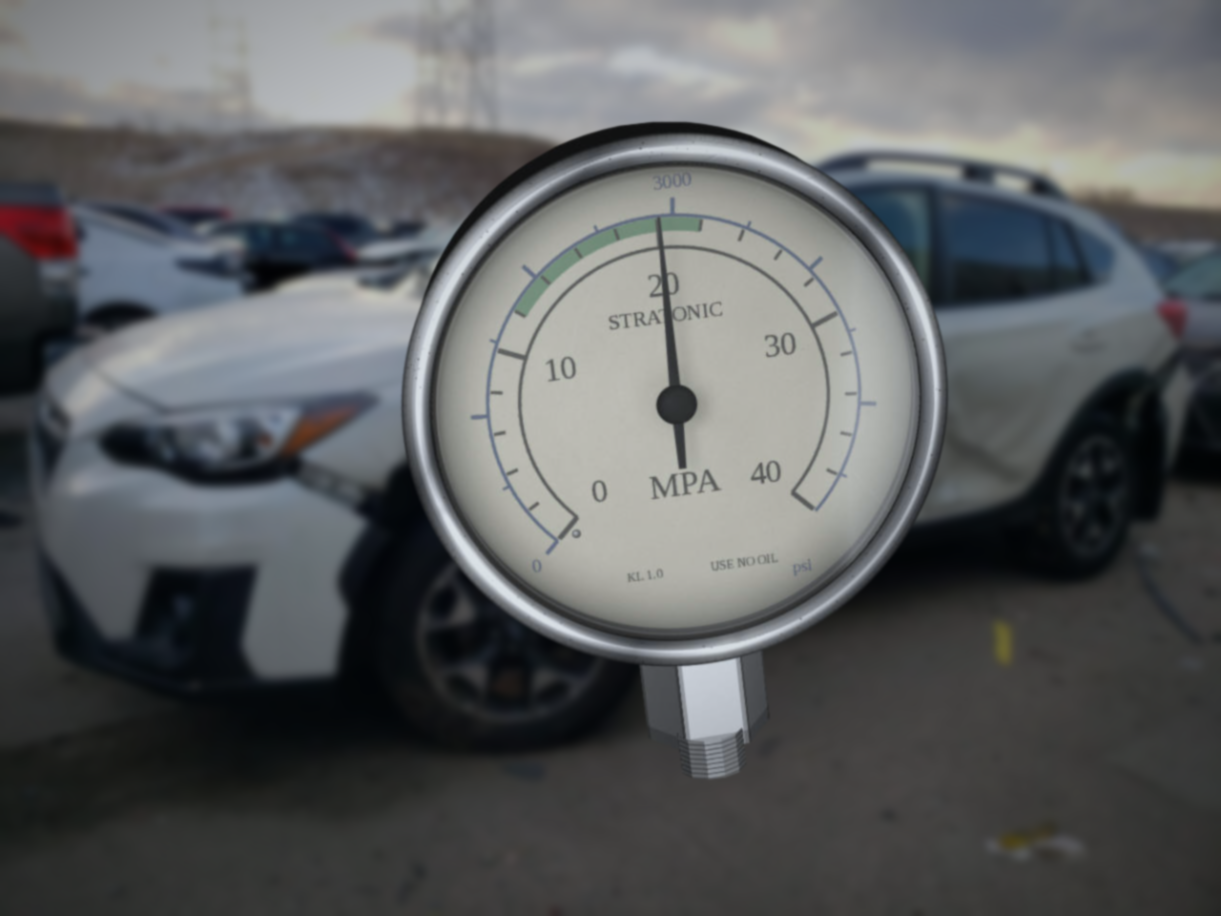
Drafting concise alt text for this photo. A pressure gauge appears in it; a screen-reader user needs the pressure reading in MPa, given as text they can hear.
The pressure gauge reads 20 MPa
